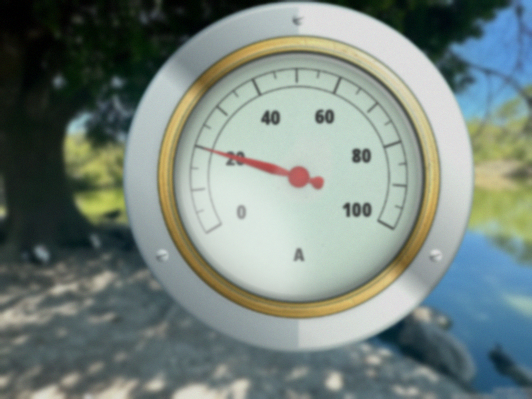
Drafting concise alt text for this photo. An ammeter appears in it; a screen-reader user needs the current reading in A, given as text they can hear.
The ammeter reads 20 A
